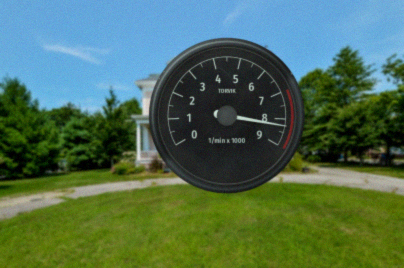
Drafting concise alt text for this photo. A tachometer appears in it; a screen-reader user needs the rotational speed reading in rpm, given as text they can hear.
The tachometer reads 8250 rpm
